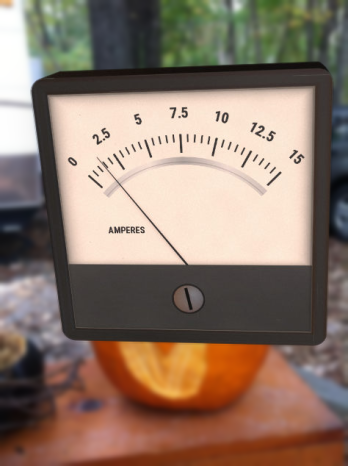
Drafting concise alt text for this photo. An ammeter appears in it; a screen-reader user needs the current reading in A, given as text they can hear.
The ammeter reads 1.5 A
